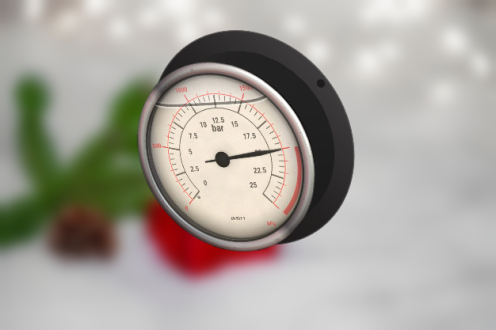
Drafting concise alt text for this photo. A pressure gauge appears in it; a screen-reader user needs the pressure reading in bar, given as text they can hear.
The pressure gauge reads 20 bar
